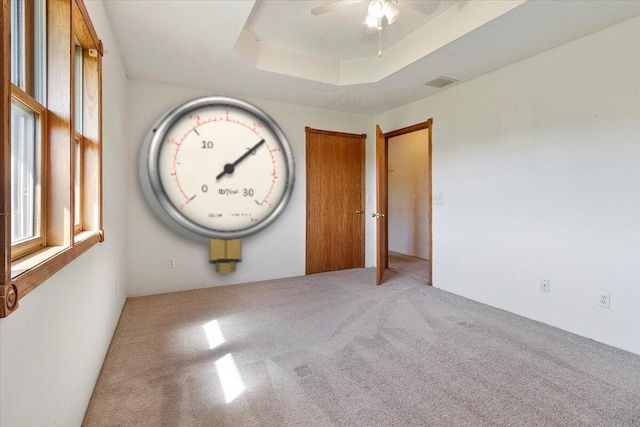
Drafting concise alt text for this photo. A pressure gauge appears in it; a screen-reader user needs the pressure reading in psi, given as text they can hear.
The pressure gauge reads 20 psi
